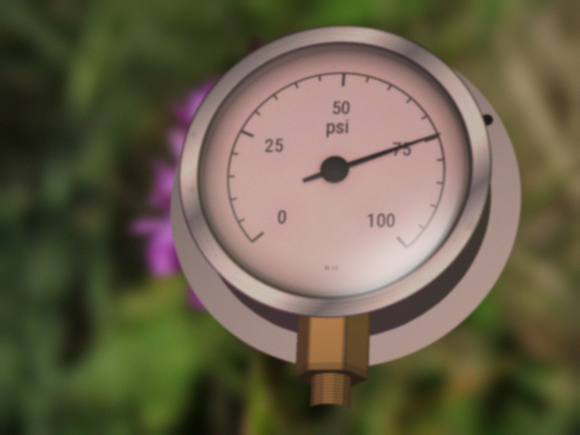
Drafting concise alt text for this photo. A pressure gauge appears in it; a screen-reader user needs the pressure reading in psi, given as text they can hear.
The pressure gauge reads 75 psi
